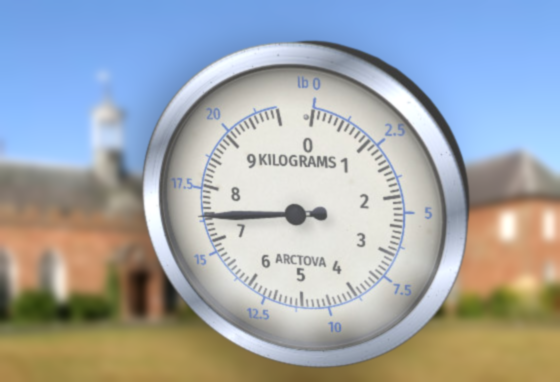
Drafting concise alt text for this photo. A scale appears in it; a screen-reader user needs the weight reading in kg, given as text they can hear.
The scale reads 7.5 kg
